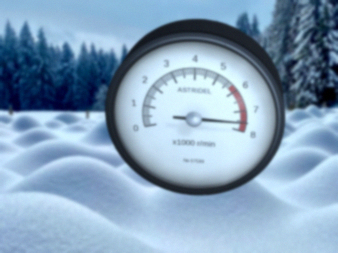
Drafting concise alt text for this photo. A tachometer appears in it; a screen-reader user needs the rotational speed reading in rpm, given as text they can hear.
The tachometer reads 7500 rpm
